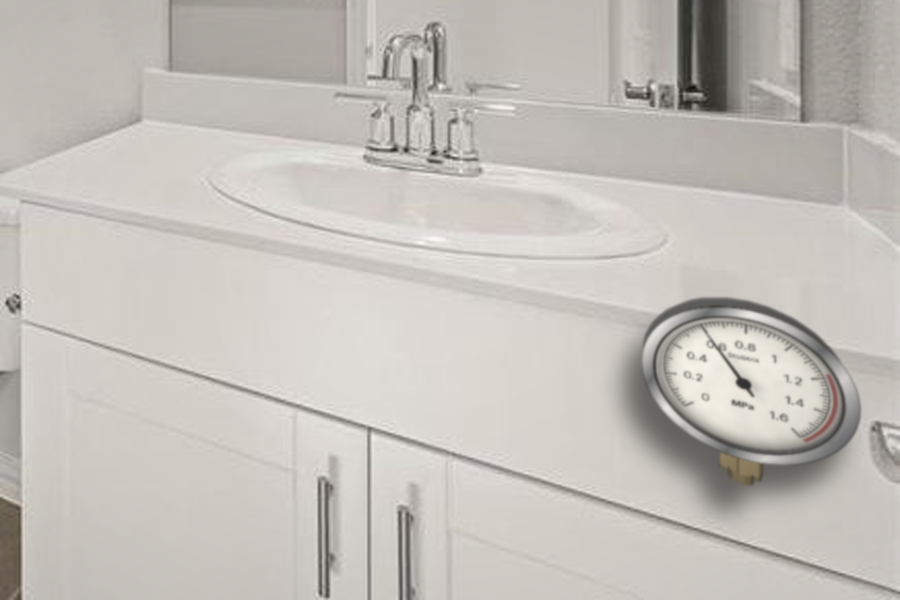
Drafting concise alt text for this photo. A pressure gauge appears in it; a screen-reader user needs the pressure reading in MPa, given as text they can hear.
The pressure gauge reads 0.6 MPa
